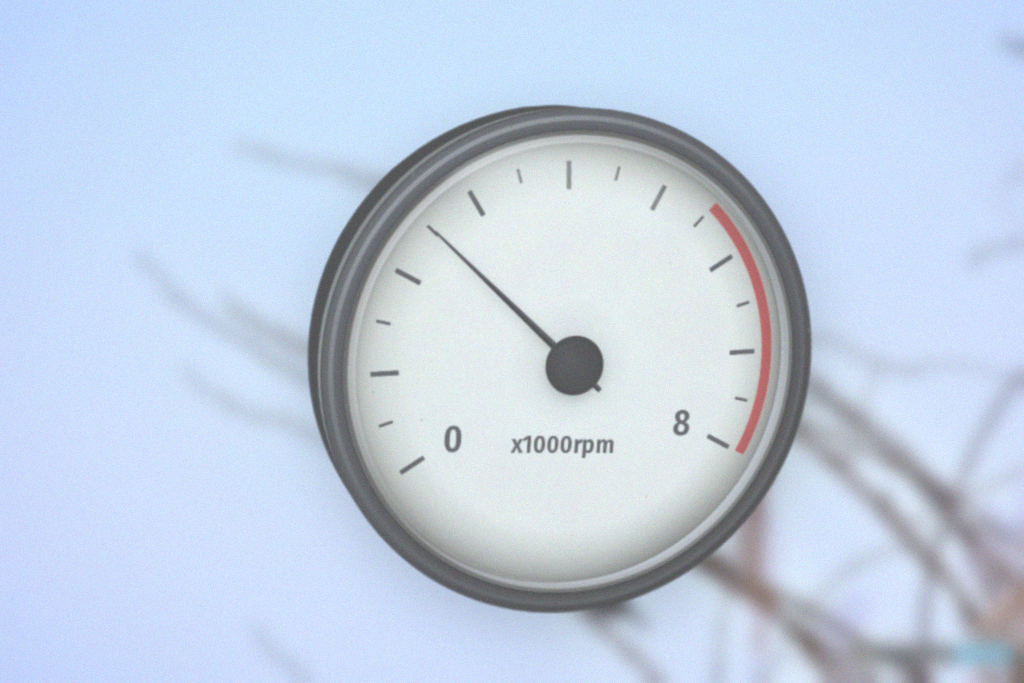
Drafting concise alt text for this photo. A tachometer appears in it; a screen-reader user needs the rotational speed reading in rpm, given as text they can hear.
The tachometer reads 2500 rpm
